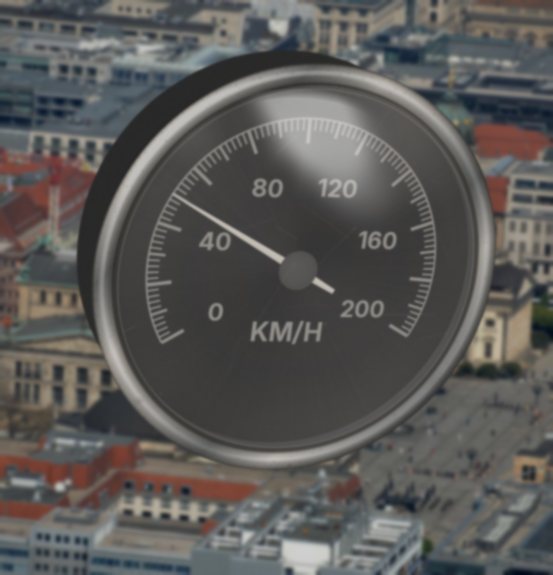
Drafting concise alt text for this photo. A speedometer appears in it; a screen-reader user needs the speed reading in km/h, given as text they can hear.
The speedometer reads 50 km/h
